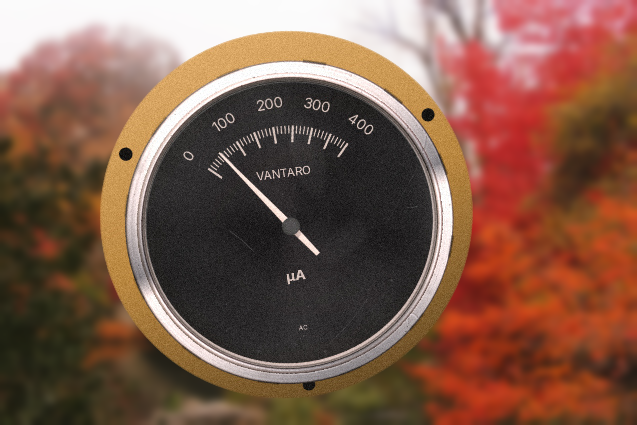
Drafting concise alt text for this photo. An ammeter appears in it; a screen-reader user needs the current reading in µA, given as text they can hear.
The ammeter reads 50 µA
